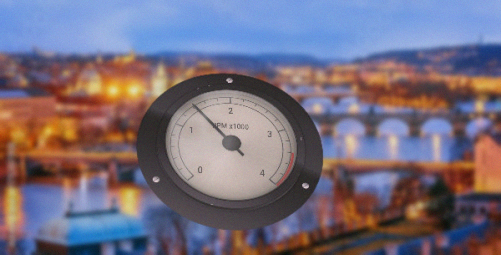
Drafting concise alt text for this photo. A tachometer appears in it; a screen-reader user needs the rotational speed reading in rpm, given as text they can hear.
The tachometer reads 1400 rpm
